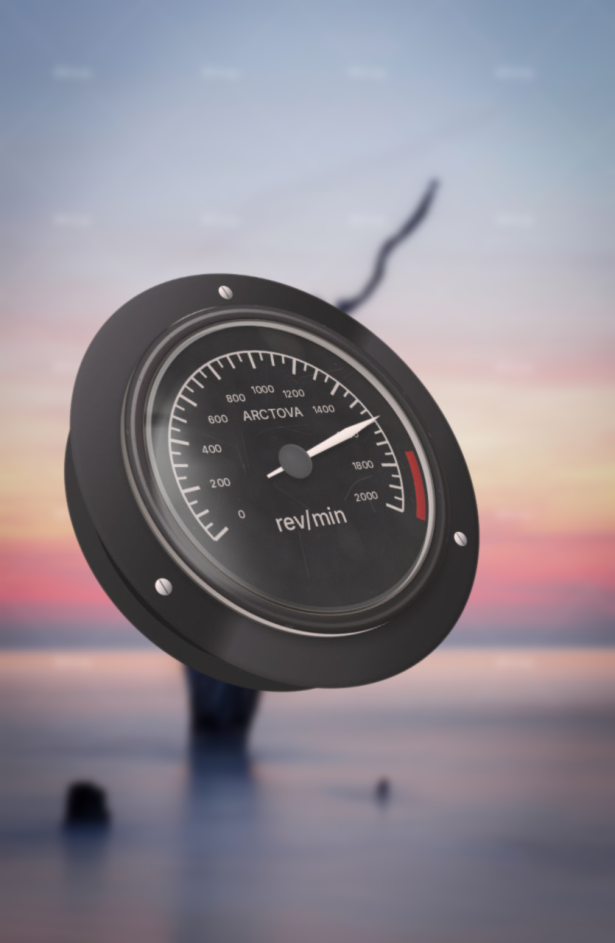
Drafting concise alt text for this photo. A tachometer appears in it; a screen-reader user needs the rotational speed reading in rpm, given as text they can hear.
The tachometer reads 1600 rpm
